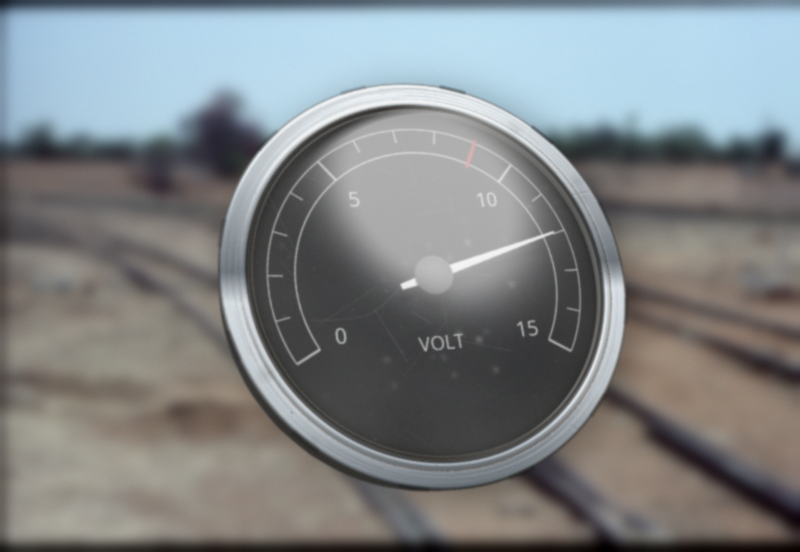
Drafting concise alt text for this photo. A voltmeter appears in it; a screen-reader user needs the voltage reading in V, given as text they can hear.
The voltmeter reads 12 V
